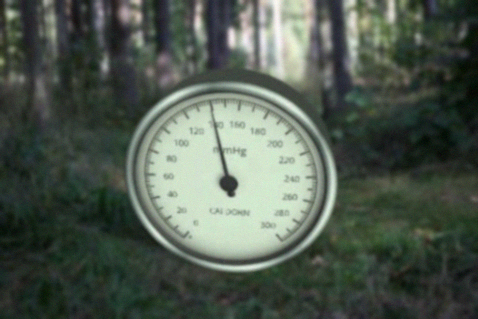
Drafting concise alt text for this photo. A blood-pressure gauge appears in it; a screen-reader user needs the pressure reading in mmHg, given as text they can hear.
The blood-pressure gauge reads 140 mmHg
